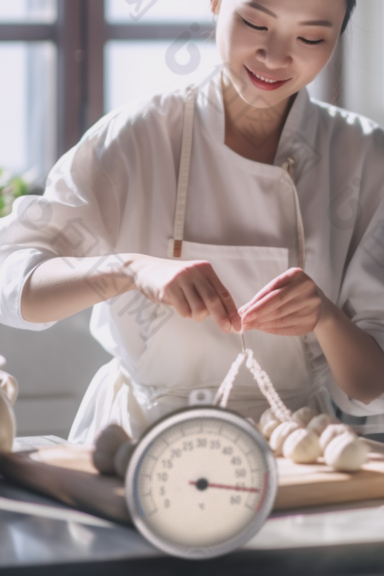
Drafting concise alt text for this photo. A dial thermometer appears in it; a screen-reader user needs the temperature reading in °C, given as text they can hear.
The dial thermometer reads 55 °C
